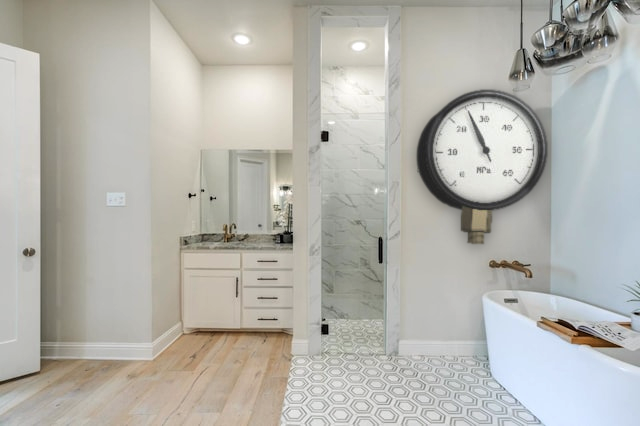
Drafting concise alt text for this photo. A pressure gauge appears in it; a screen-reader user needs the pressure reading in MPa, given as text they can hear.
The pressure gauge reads 25 MPa
